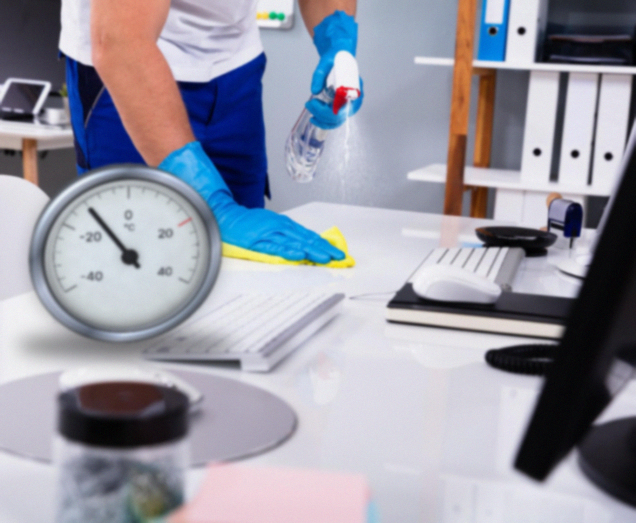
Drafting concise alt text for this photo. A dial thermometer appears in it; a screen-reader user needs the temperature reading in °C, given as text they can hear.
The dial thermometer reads -12 °C
